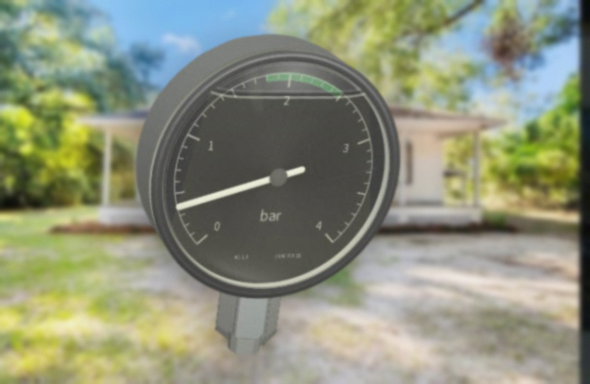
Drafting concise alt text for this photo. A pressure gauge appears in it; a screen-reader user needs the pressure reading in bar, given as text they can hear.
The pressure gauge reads 0.4 bar
